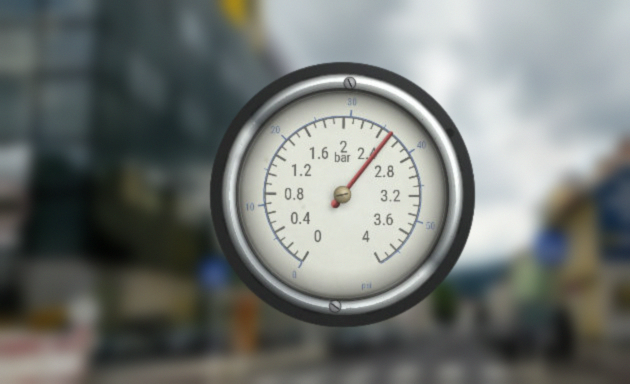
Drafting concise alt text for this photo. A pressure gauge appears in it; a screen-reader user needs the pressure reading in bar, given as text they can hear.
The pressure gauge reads 2.5 bar
